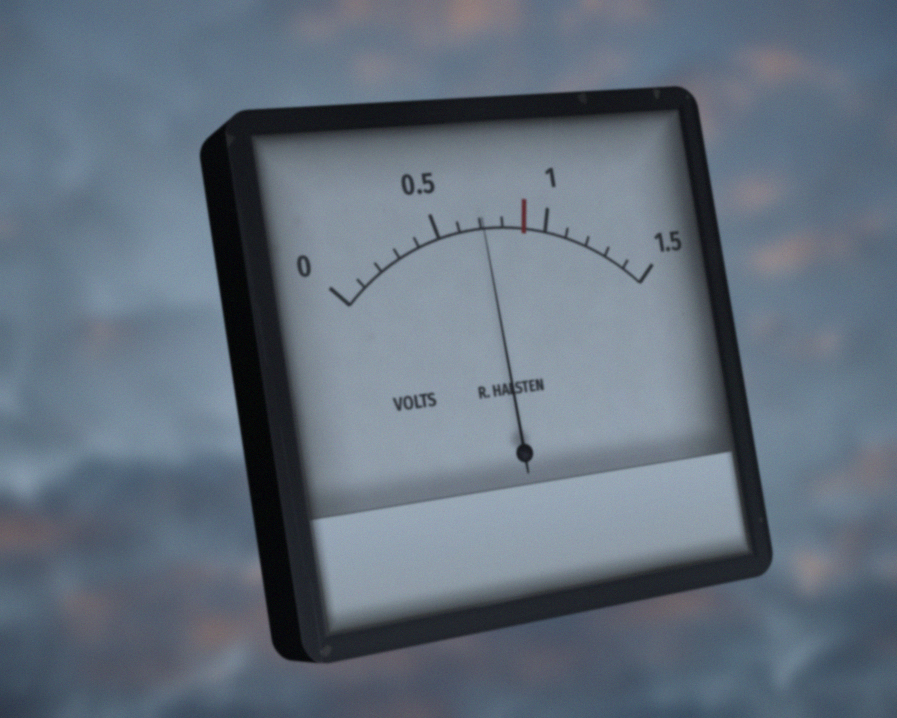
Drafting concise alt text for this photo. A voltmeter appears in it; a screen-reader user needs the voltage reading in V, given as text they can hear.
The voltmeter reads 0.7 V
